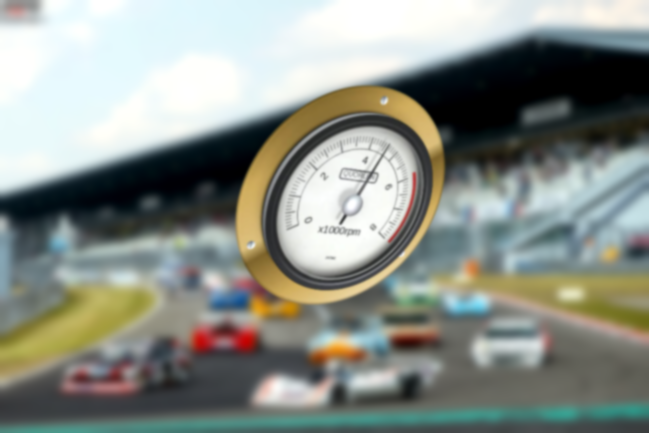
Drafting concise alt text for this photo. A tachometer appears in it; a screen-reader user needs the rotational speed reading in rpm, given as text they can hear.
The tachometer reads 4500 rpm
